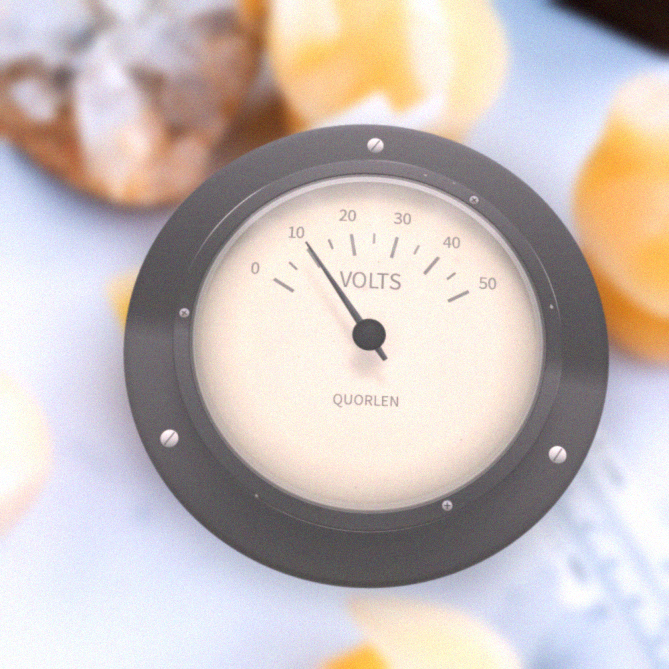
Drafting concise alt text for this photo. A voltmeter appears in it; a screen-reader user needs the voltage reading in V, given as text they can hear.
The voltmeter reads 10 V
